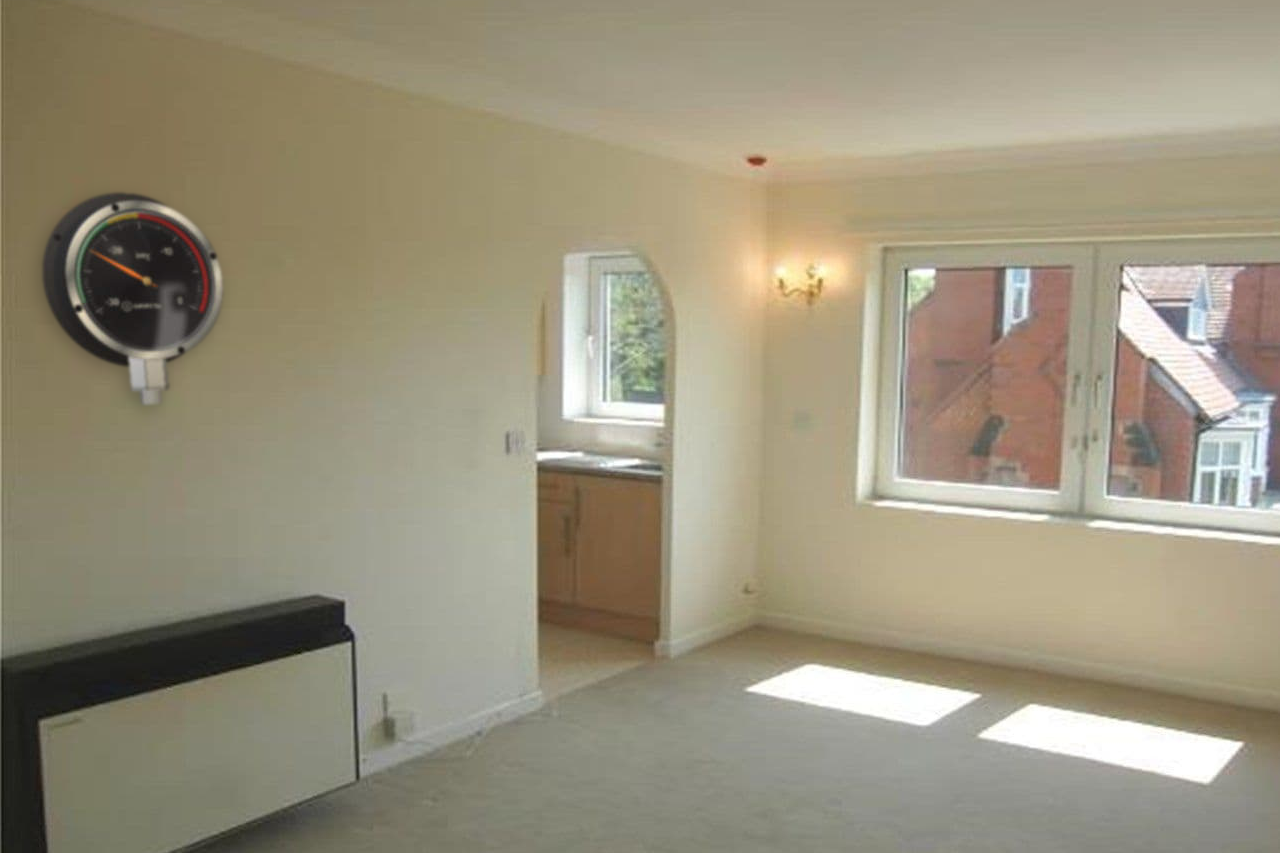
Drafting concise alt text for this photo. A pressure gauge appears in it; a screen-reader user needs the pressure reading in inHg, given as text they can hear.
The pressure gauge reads -22.5 inHg
